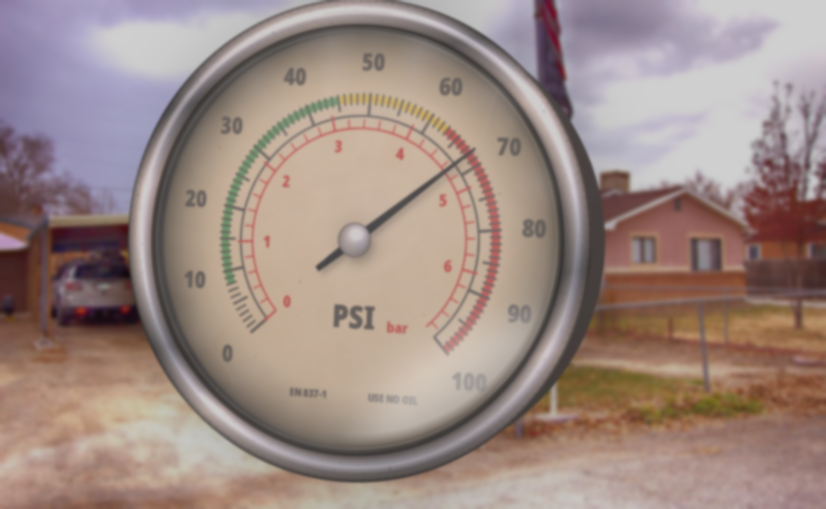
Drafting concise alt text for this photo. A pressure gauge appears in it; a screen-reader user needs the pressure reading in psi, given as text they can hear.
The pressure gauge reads 68 psi
